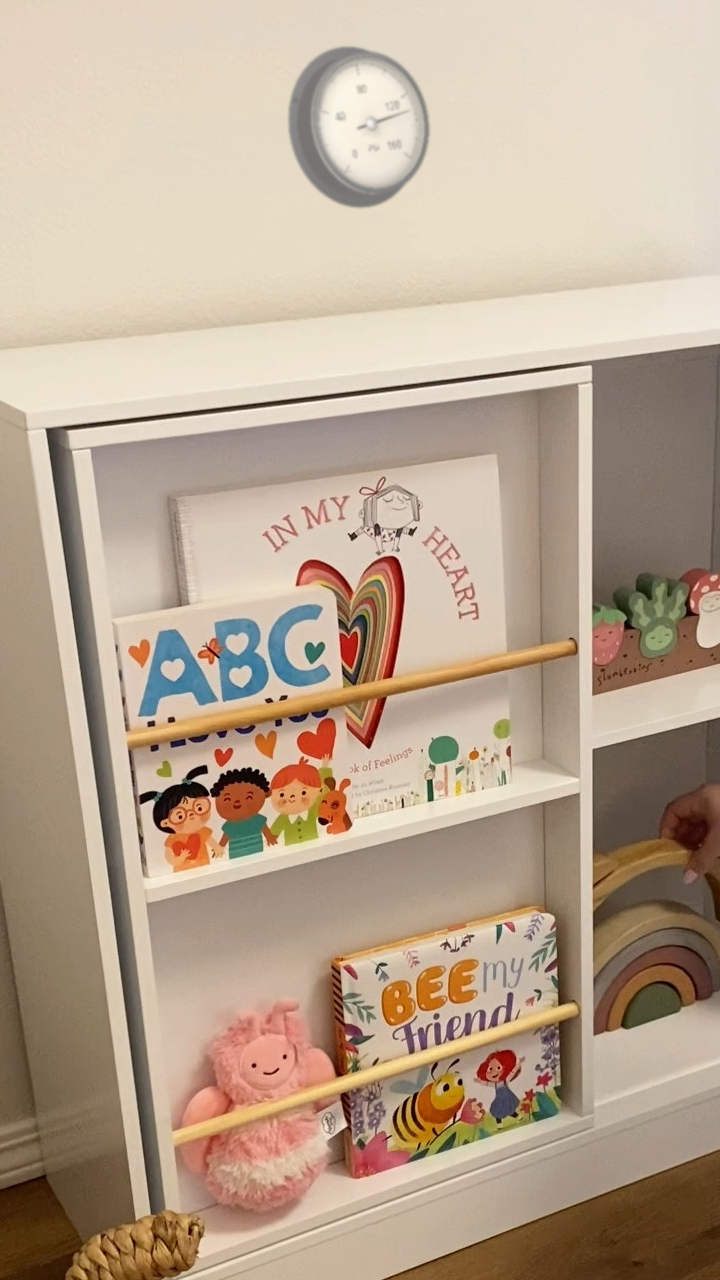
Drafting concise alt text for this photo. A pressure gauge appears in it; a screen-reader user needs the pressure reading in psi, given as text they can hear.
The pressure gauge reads 130 psi
